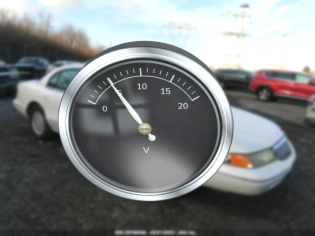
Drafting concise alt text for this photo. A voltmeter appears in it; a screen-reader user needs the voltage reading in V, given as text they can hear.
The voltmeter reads 5 V
